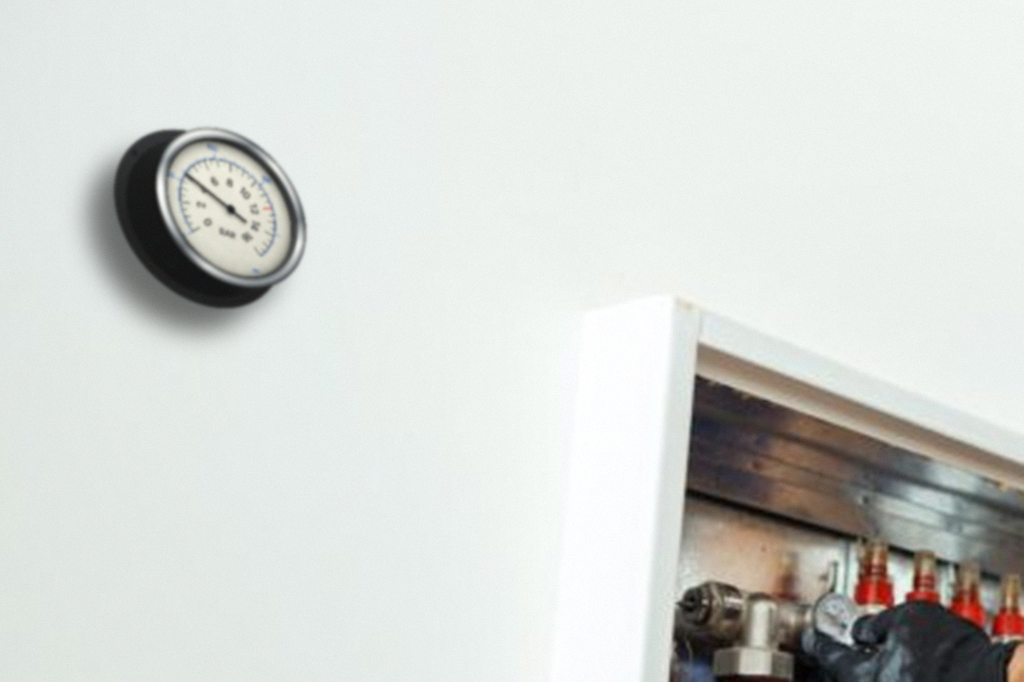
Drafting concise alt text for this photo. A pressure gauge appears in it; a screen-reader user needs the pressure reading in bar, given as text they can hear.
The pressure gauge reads 4 bar
